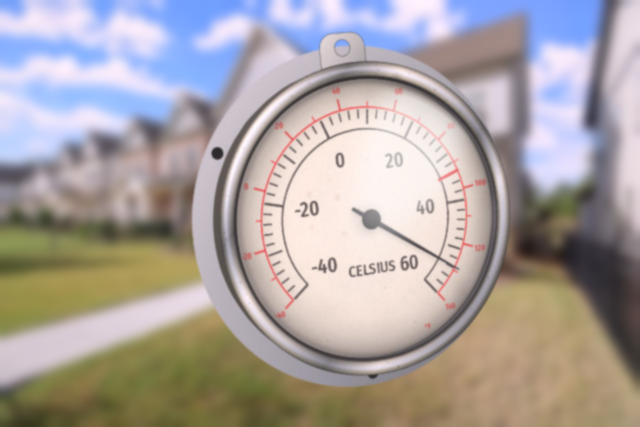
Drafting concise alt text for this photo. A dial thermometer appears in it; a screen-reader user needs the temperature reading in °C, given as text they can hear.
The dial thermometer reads 54 °C
